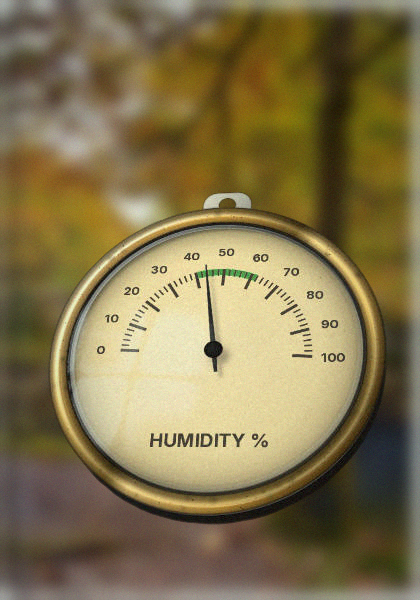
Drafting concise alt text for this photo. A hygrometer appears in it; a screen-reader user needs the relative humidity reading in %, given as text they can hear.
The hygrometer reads 44 %
